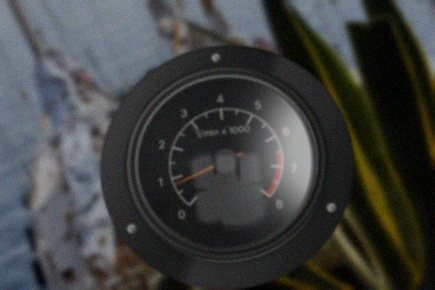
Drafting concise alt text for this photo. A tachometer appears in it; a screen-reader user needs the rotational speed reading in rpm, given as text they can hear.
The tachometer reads 750 rpm
